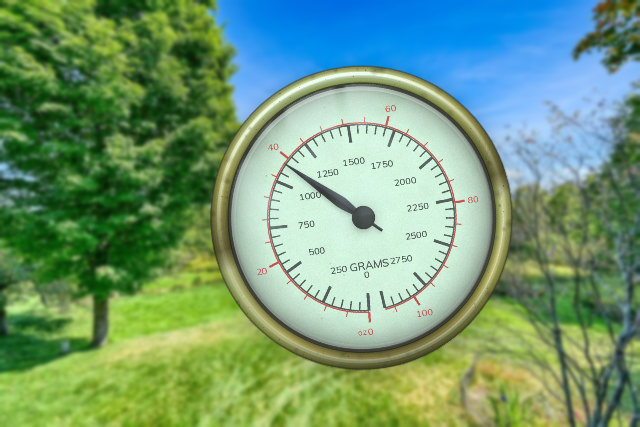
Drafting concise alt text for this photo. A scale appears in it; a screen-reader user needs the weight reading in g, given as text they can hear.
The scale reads 1100 g
